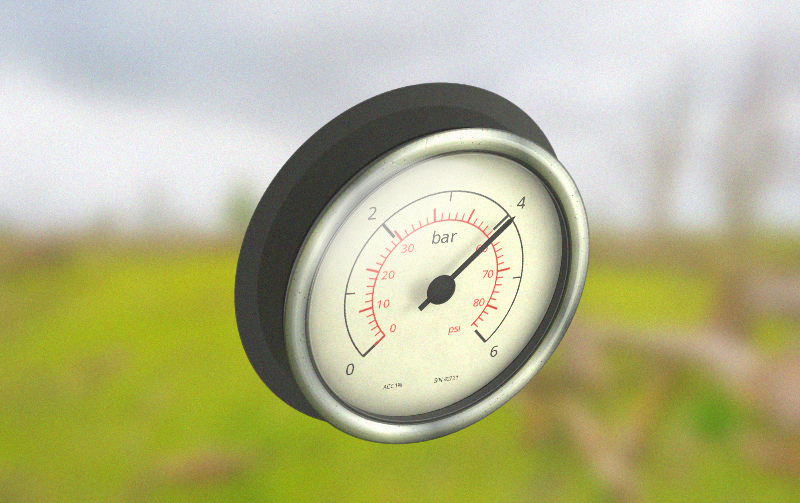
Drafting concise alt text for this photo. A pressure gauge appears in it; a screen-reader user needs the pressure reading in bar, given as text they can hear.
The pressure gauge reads 4 bar
